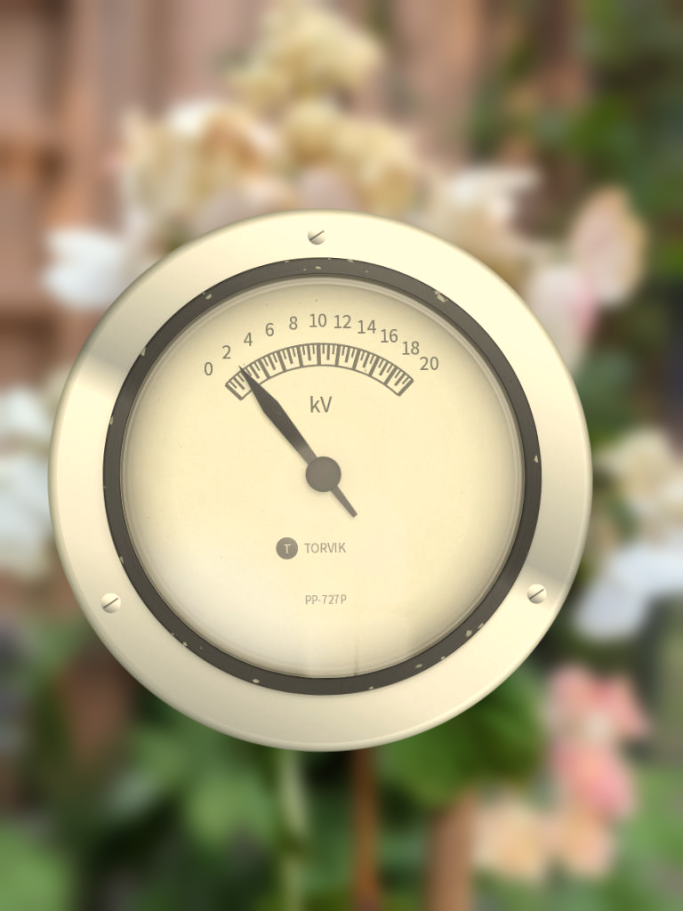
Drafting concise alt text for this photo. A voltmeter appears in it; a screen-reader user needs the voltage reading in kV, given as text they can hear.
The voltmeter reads 2 kV
